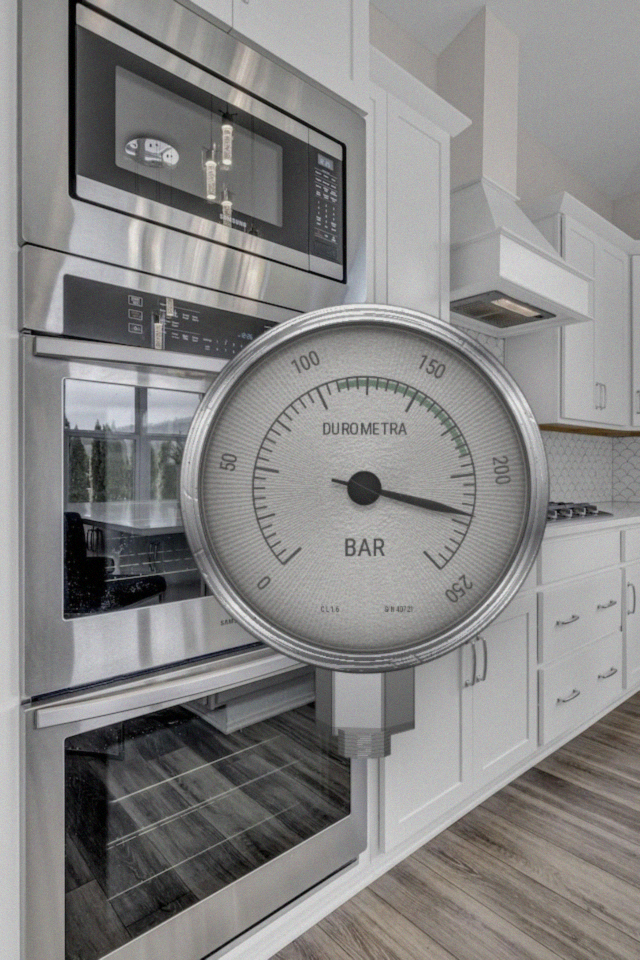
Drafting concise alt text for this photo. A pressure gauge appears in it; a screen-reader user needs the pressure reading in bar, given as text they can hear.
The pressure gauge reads 220 bar
